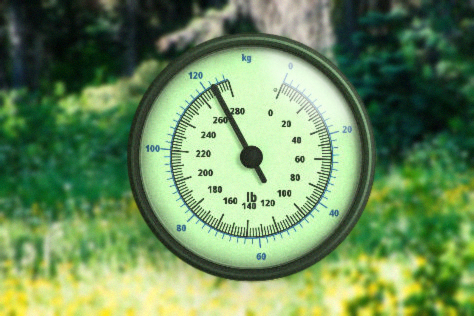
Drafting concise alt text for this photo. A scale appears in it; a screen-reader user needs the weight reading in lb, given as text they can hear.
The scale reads 270 lb
